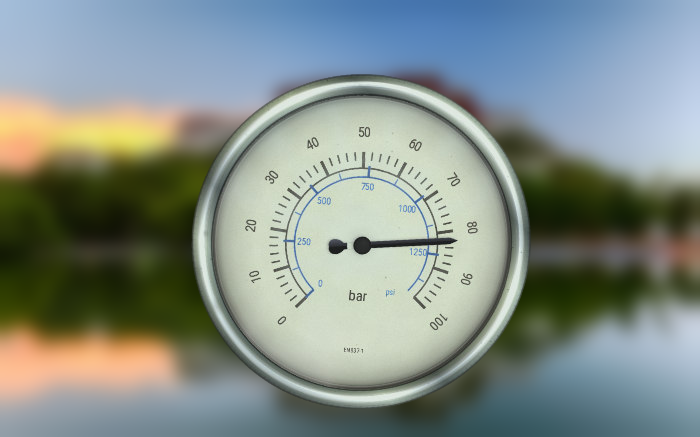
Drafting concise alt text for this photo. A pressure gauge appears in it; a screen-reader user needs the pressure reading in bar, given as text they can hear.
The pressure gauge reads 82 bar
